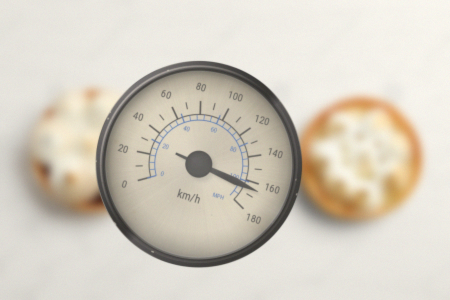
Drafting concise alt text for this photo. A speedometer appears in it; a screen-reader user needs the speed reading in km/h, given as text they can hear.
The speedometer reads 165 km/h
